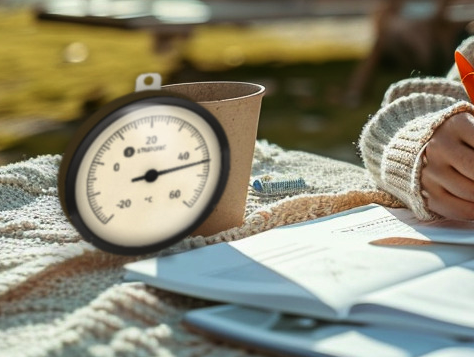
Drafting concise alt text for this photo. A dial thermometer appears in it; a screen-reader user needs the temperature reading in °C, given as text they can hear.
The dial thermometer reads 45 °C
